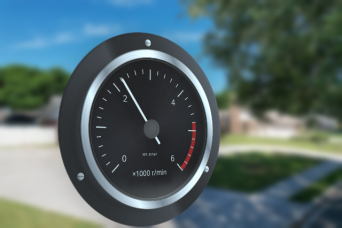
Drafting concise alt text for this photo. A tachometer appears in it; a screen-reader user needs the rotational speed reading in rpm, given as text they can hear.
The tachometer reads 2200 rpm
